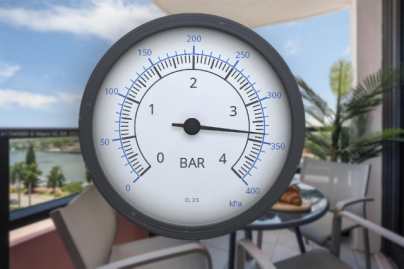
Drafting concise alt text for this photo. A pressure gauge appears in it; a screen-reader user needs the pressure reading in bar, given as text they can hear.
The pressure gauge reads 3.4 bar
